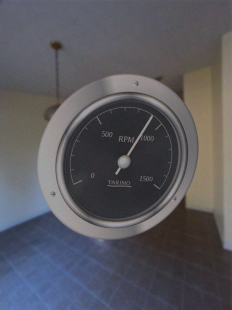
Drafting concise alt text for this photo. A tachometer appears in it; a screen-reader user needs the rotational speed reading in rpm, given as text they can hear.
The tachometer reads 900 rpm
